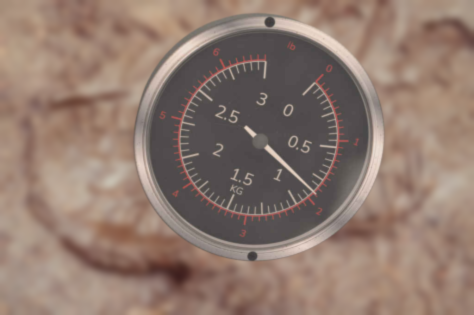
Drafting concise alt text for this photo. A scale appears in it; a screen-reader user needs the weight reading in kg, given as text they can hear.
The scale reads 0.85 kg
